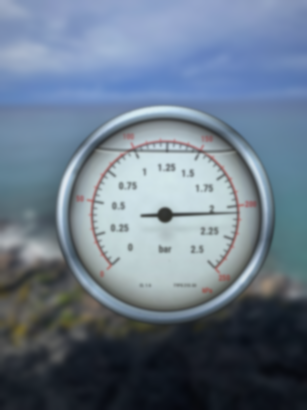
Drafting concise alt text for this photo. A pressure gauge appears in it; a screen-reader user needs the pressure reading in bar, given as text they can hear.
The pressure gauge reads 2.05 bar
